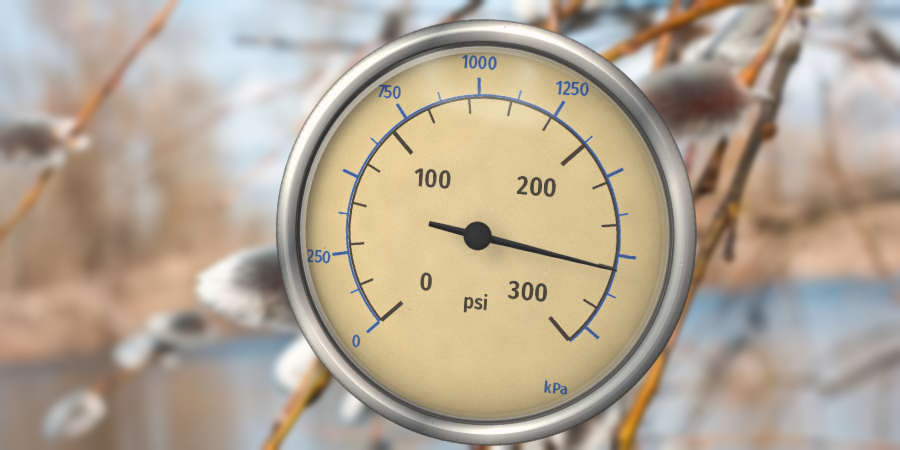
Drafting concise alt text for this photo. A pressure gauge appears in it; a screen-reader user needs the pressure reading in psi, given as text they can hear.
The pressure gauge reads 260 psi
